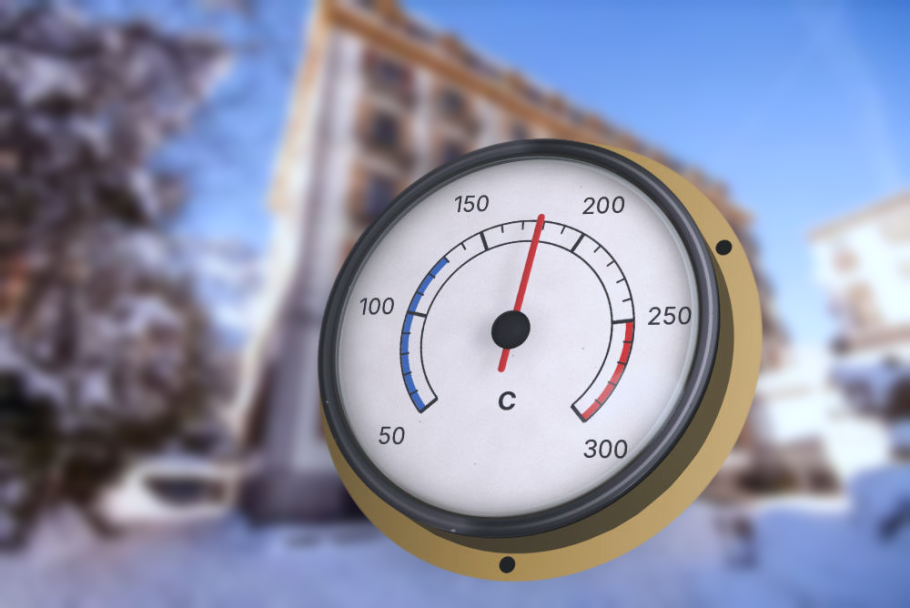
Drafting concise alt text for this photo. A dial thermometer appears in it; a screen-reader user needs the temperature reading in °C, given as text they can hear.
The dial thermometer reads 180 °C
